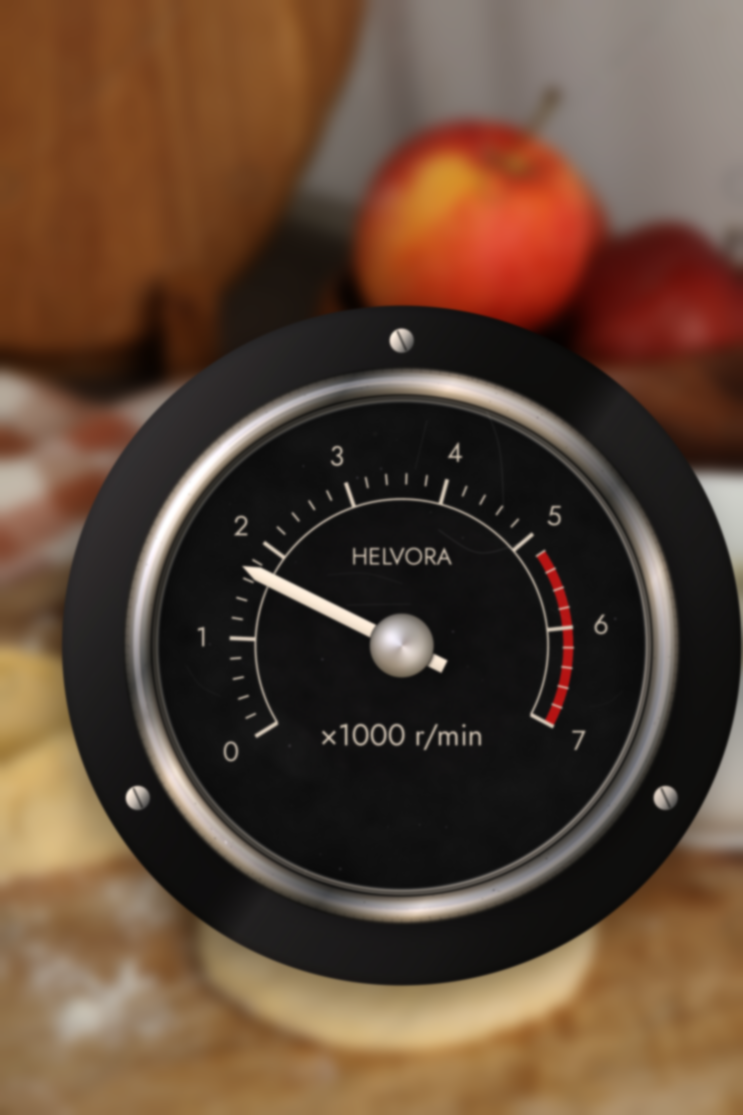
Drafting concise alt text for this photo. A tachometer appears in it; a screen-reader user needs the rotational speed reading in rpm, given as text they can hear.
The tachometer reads 1700 rpm
